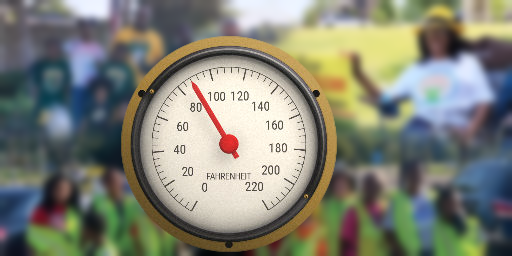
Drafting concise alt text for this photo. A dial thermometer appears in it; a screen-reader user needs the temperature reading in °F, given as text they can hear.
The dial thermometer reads 88 °F
